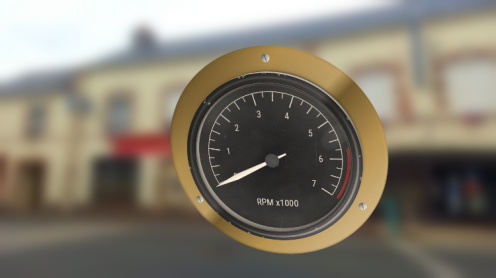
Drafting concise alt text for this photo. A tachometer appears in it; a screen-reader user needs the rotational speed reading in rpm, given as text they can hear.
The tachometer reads 0 rpm
